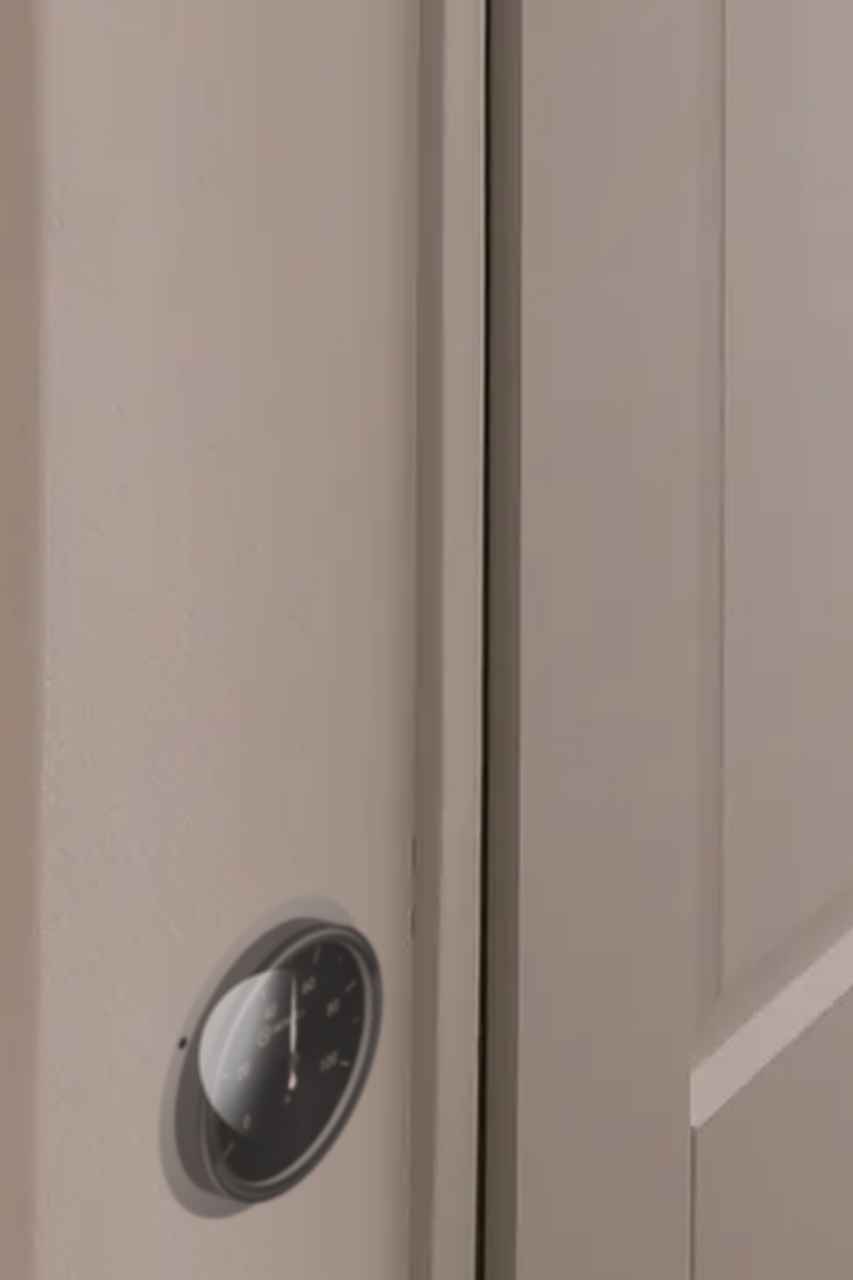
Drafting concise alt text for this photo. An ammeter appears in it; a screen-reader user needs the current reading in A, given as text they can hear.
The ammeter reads 50 A
